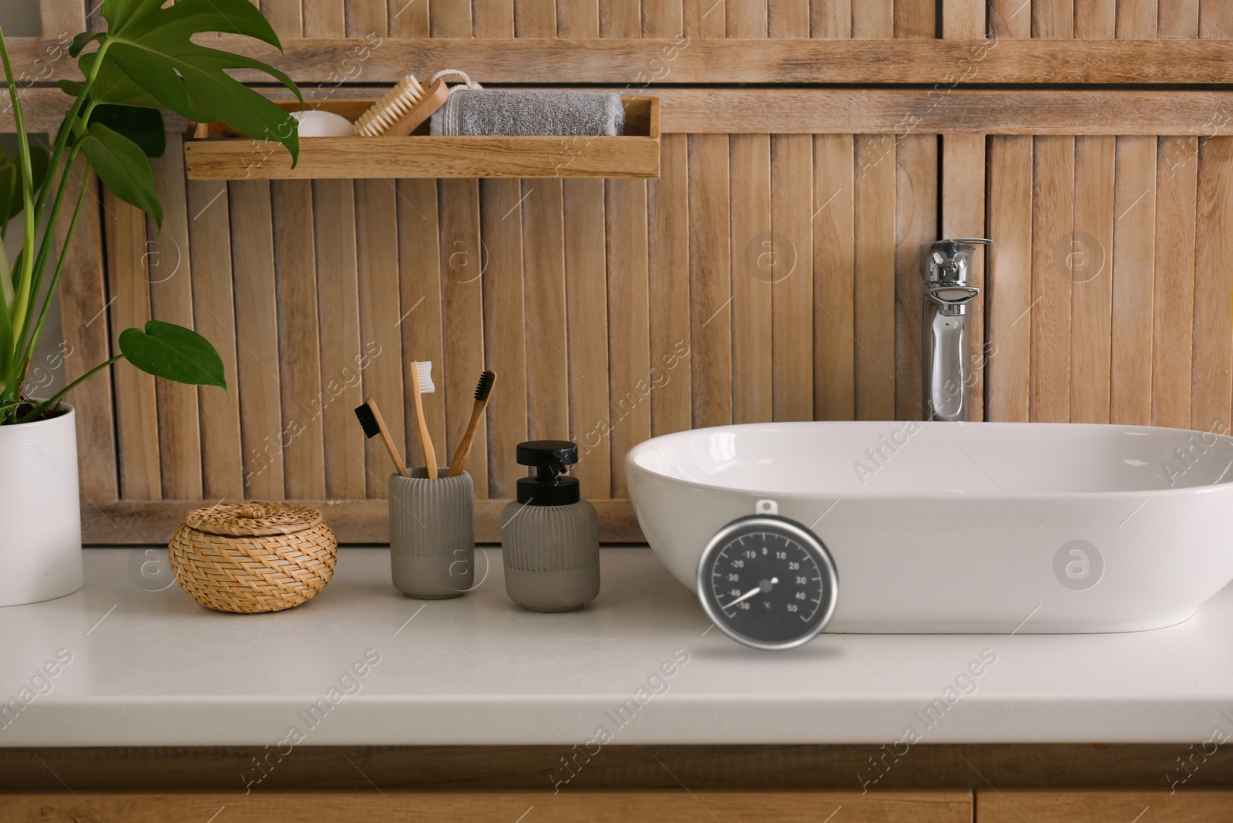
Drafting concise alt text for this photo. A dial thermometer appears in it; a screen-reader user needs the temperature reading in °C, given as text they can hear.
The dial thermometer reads -45 °C
